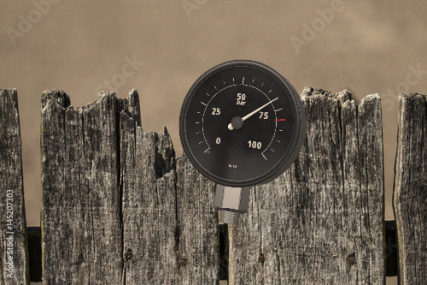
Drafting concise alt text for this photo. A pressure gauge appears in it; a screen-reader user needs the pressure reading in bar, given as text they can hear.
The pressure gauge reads 70 bar
